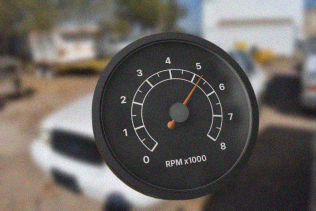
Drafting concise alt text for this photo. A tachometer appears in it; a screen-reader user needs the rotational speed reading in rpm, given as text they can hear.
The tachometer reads 5250 rpm
